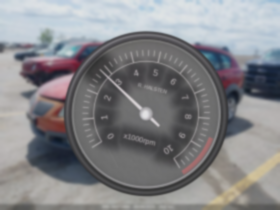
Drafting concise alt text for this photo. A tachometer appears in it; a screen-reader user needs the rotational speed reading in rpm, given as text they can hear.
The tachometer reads 2800 rpm
